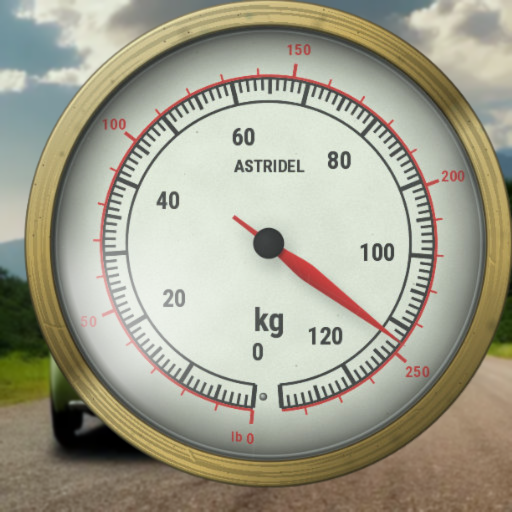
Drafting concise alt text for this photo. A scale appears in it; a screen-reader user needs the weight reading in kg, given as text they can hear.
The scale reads 112 kg
